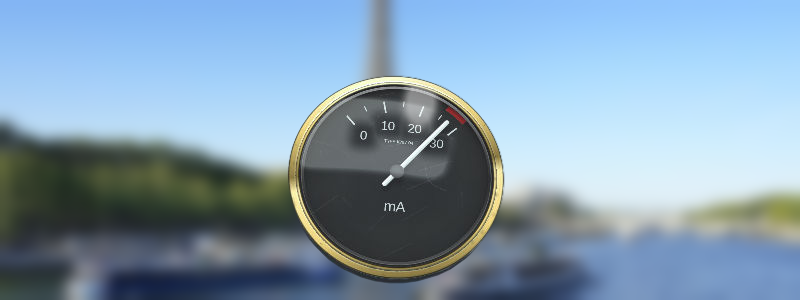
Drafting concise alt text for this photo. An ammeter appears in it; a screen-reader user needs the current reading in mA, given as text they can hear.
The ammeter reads 27.5 mA
